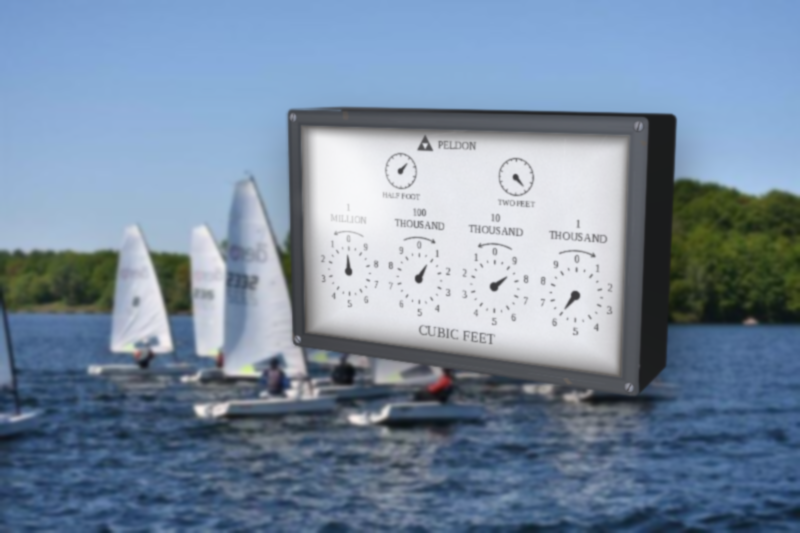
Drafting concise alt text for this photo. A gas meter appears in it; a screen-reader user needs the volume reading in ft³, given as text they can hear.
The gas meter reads 8600 ft³
